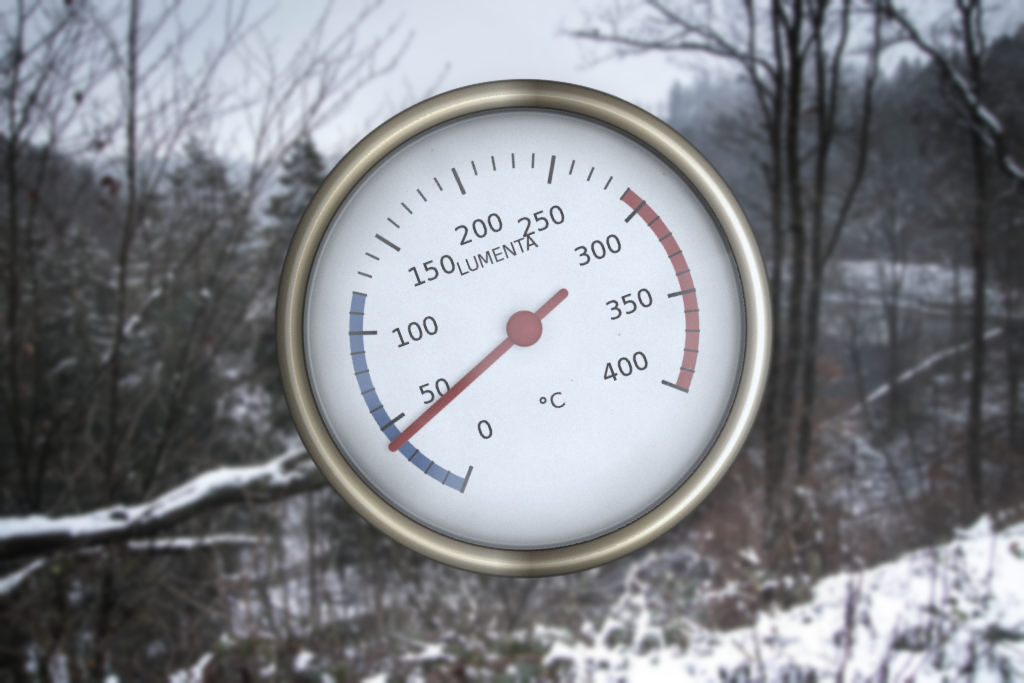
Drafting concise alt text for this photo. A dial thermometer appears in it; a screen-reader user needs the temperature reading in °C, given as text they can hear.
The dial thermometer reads 40 °C
